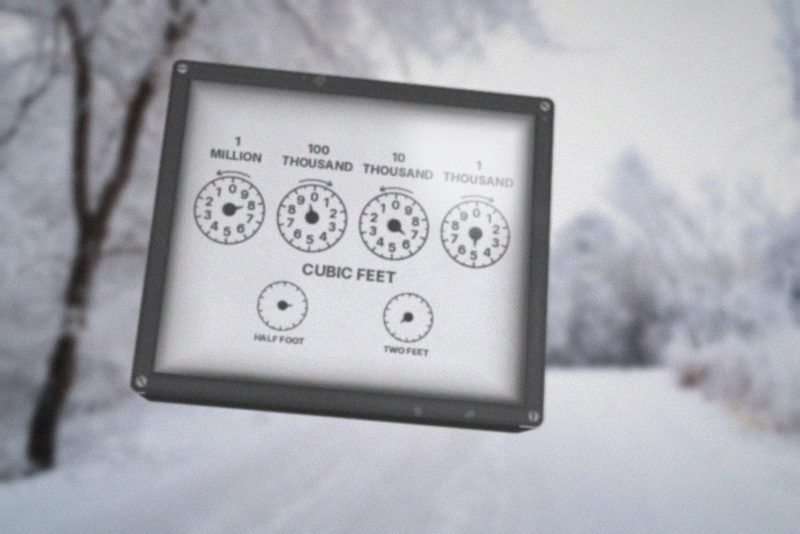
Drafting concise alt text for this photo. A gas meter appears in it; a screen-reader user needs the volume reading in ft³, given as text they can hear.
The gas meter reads 796500 ft³
